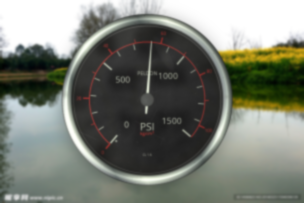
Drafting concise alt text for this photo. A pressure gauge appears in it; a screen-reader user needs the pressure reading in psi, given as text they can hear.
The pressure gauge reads 800 psi
